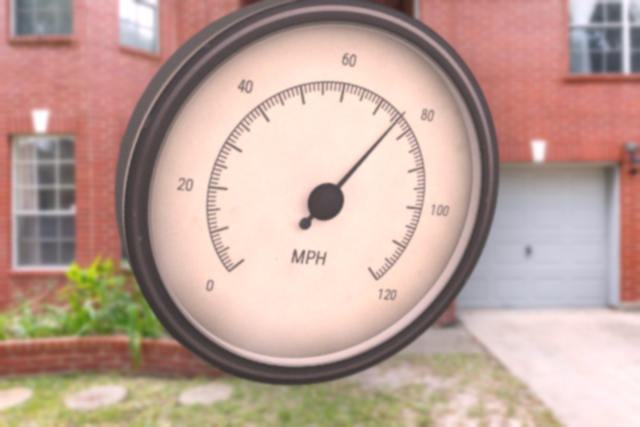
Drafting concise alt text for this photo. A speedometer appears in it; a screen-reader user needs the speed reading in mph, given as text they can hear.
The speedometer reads 75 mph
